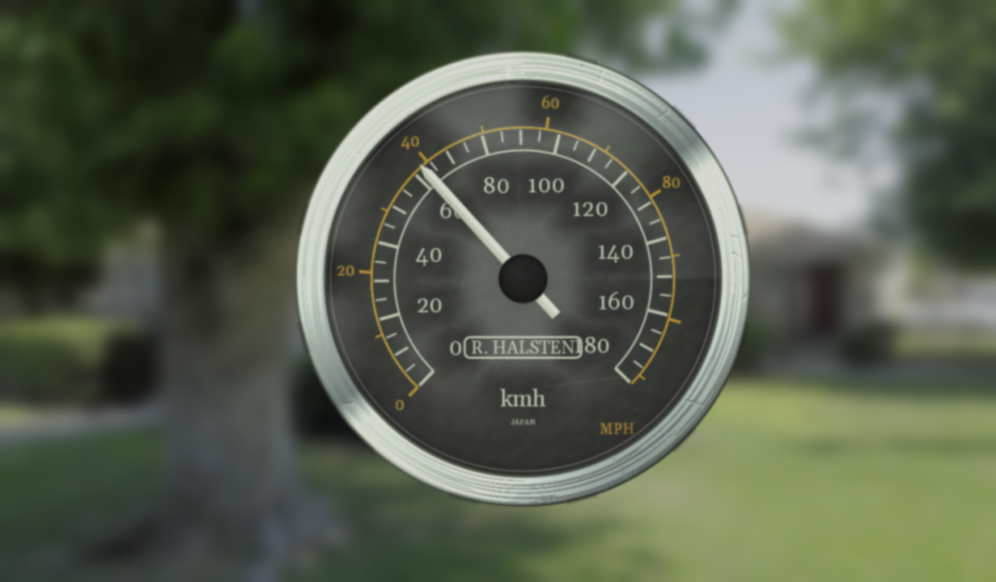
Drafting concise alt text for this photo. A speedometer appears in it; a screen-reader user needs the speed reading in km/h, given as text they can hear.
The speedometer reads 62.5 km/h
